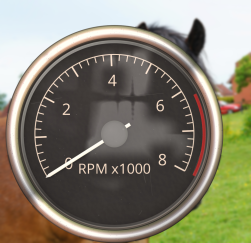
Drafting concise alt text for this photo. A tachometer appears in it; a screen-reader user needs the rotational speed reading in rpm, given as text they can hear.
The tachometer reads 0 rpm
